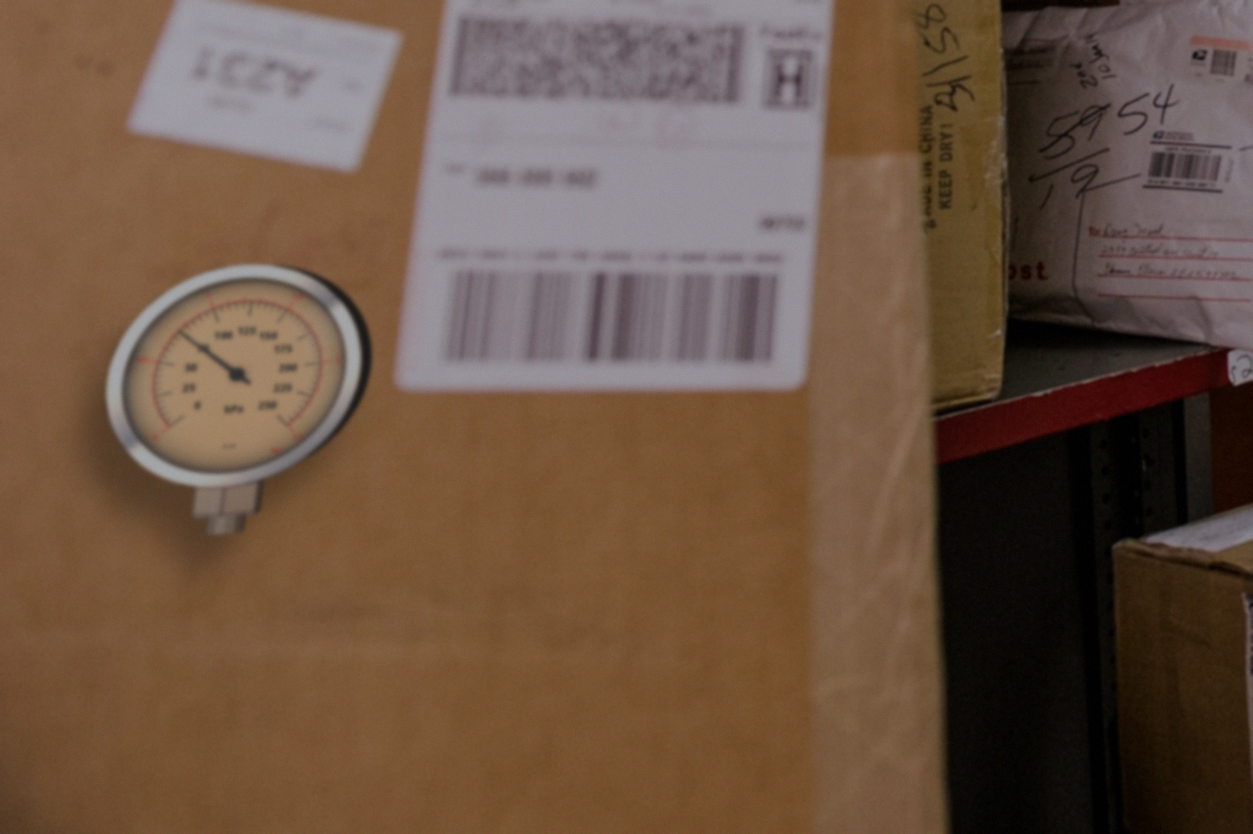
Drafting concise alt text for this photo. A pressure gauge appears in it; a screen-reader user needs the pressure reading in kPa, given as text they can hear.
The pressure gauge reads 75 kPa
